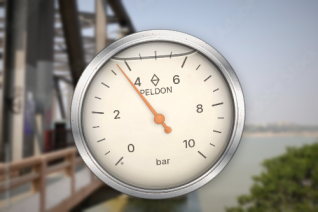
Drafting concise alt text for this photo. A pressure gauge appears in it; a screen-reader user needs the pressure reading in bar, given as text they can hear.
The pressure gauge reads 3.75 bar
